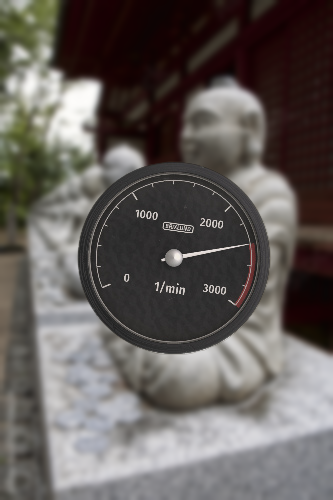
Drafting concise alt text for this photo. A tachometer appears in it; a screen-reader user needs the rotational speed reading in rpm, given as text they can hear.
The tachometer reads 2400 rpm
